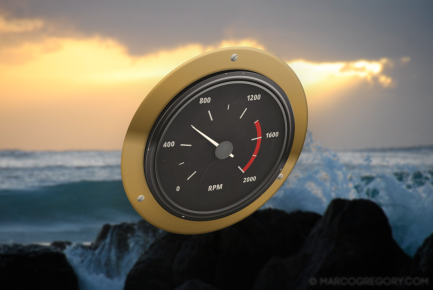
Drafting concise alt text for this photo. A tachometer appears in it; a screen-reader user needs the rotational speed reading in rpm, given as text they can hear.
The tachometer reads 600 rpm
